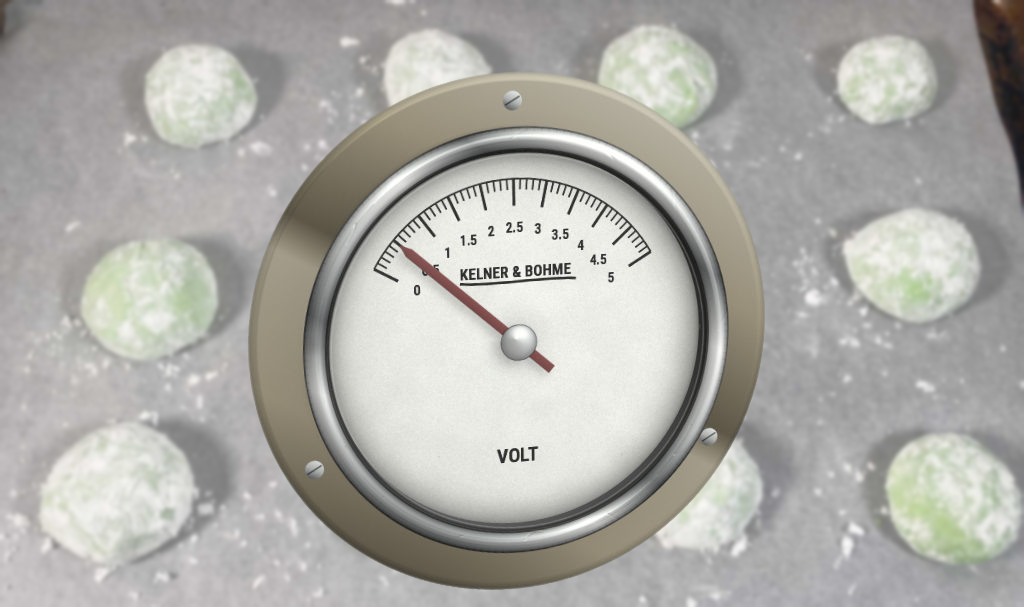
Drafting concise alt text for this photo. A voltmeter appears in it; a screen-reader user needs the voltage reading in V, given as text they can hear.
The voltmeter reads 0.5 V
